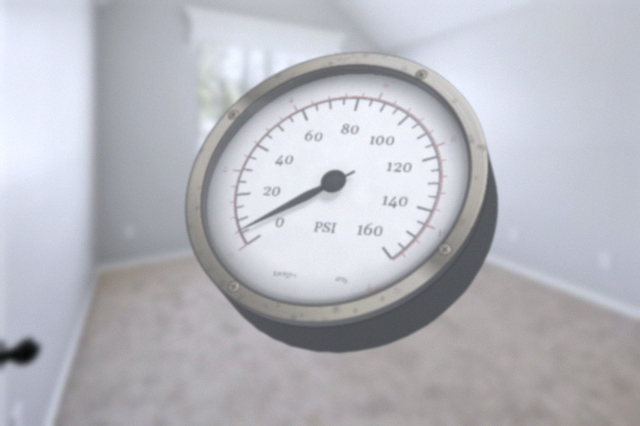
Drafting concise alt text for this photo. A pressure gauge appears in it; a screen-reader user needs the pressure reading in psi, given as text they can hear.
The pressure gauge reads 5 psi
